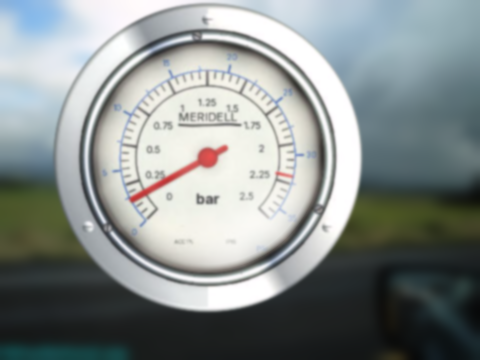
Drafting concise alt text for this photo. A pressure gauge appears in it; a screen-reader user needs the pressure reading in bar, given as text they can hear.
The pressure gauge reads 0.15 bar
